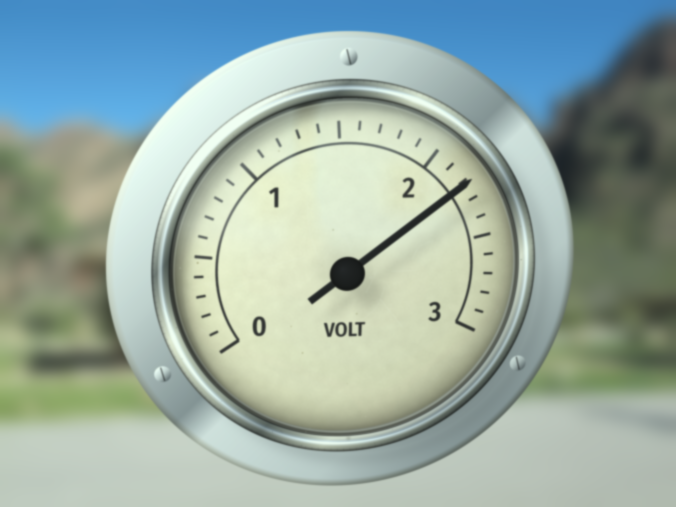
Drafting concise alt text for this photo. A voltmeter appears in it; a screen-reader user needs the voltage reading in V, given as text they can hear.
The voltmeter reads 2.2 V
